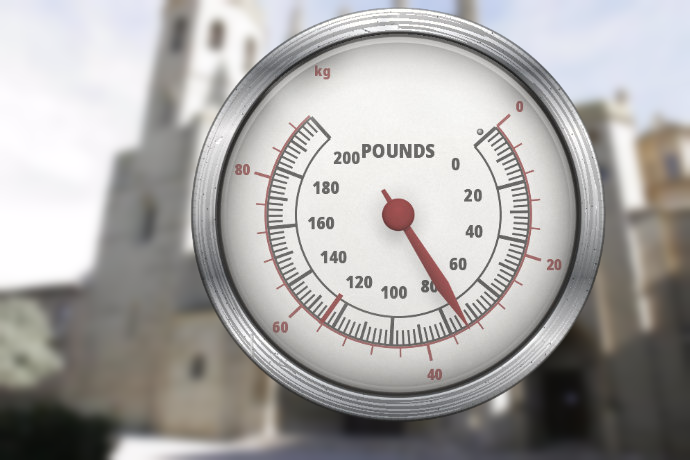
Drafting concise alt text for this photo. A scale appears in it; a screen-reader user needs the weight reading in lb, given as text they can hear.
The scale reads 74 lb
